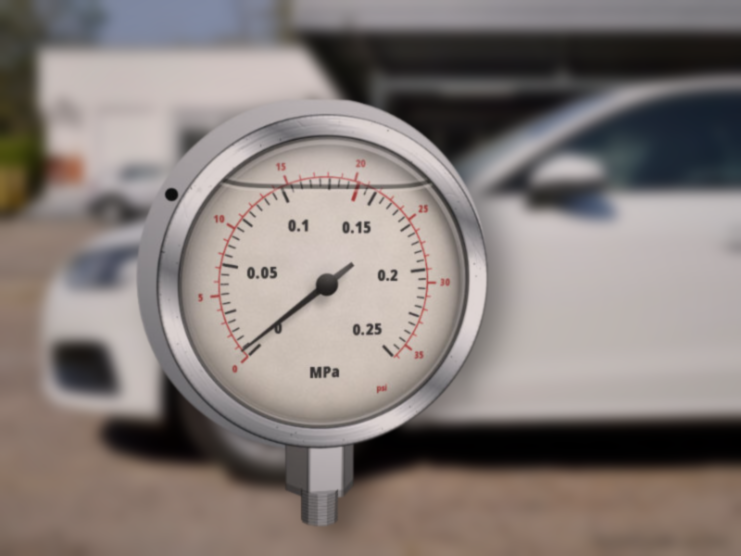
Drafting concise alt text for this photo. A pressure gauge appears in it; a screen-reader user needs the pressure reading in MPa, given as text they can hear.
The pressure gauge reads 0.005 MPa
